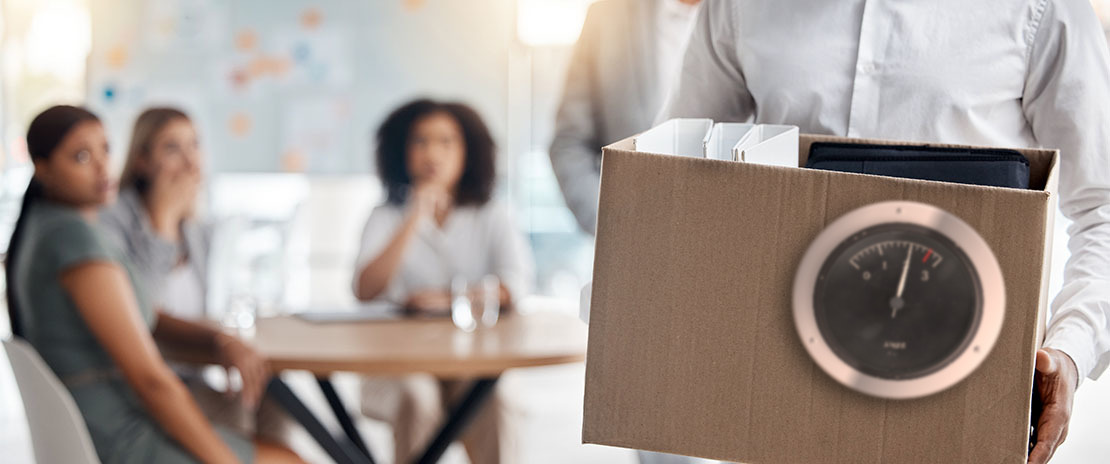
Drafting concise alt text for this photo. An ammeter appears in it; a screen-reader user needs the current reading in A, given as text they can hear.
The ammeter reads 2 A
